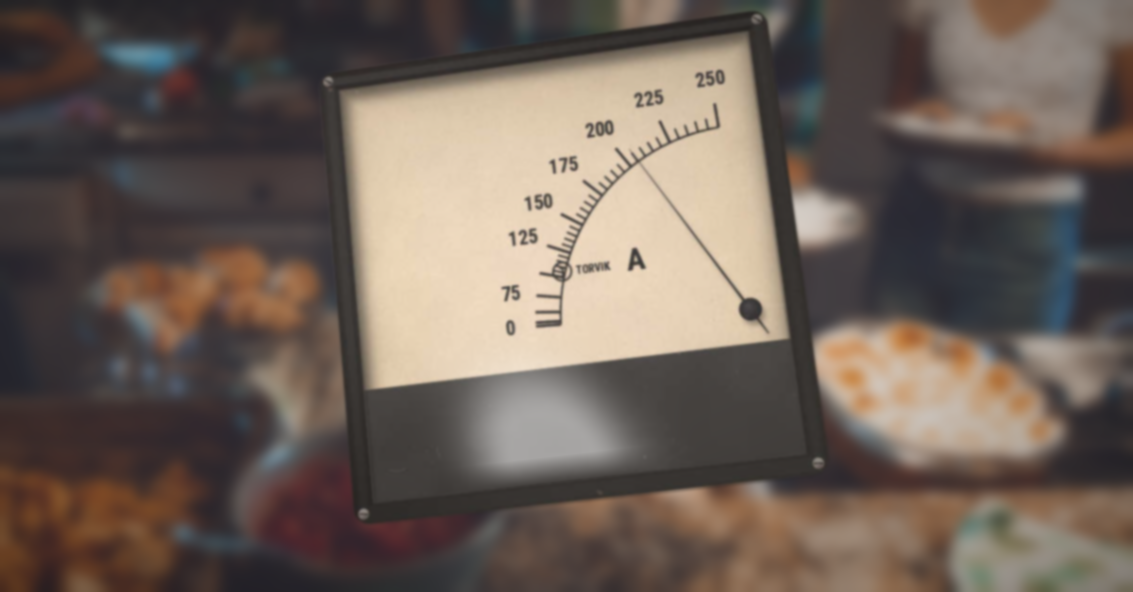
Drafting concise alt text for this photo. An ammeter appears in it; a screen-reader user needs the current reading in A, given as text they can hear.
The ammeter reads 205 A
